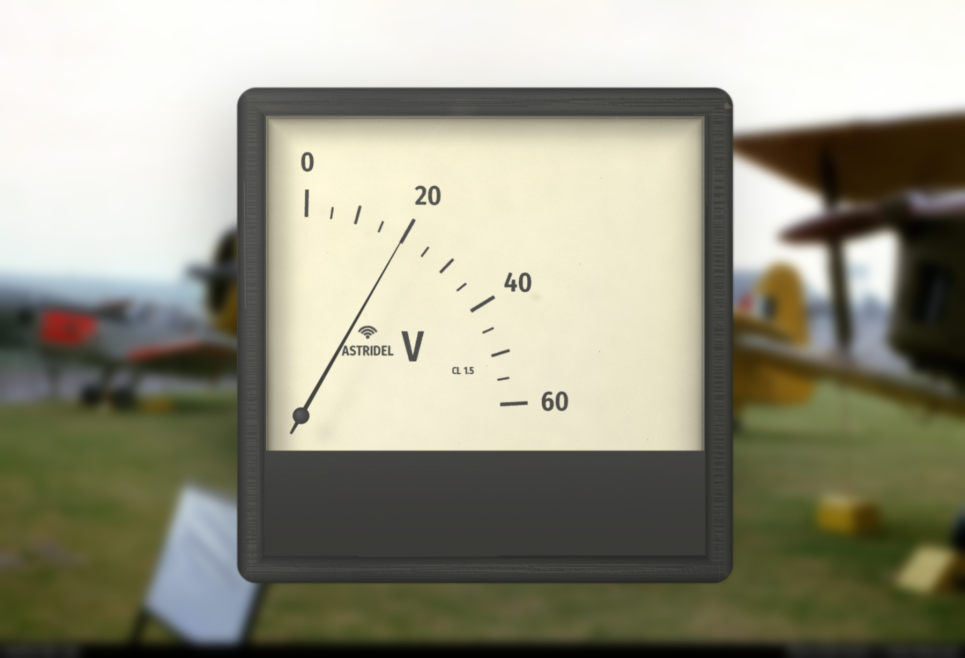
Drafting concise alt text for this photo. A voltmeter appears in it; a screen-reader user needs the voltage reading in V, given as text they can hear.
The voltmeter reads 20 V
